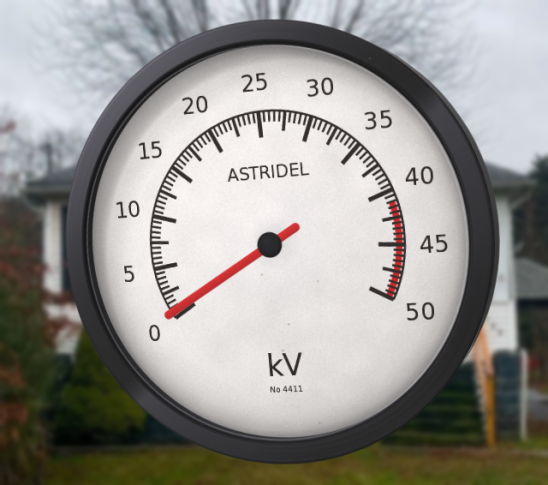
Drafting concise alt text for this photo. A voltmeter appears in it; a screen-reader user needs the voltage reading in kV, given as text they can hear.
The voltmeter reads 0.5 kV
